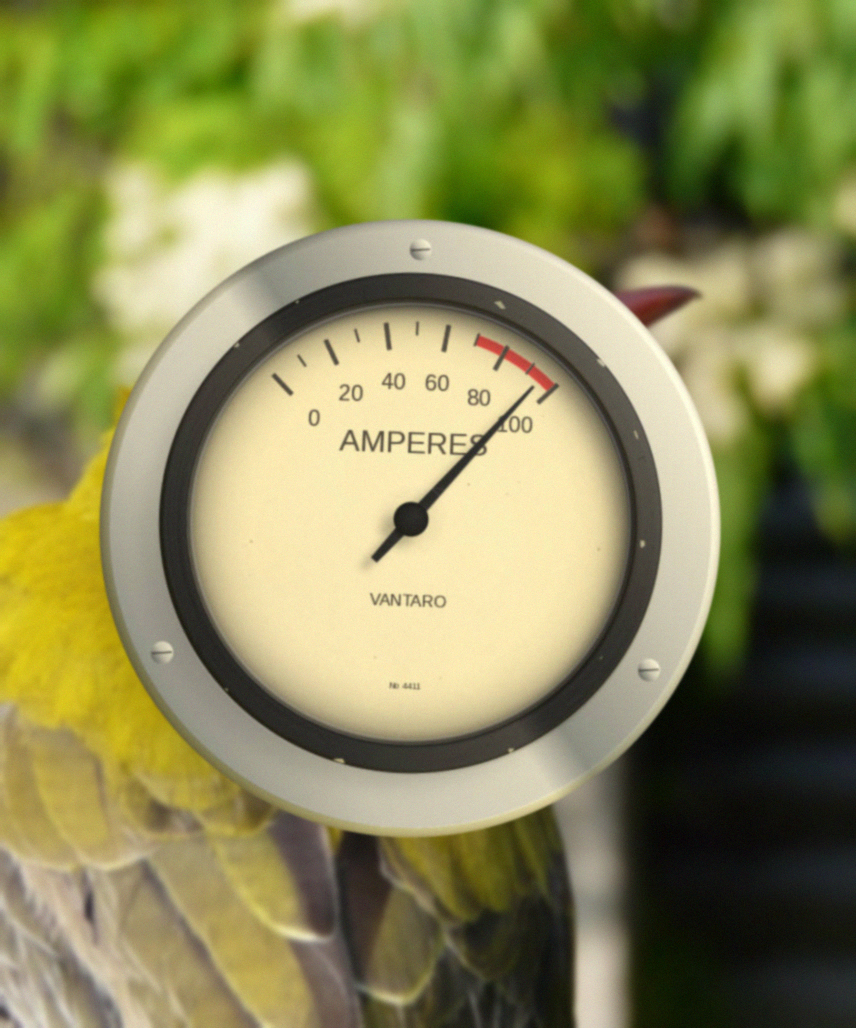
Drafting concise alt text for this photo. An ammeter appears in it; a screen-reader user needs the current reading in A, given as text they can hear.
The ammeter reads 95 A
